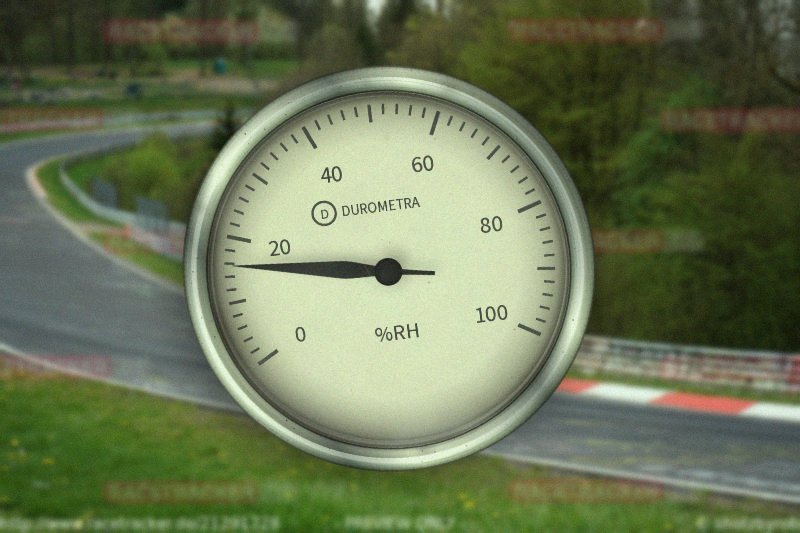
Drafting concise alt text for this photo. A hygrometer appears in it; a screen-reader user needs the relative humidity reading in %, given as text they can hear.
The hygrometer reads 16 %
